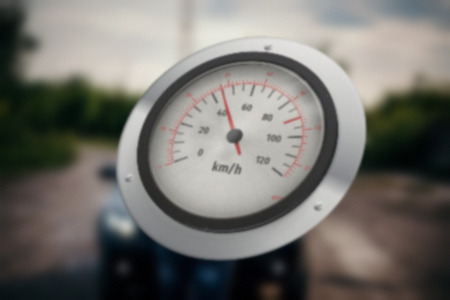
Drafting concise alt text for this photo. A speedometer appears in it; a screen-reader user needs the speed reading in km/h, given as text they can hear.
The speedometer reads 45 km/h
